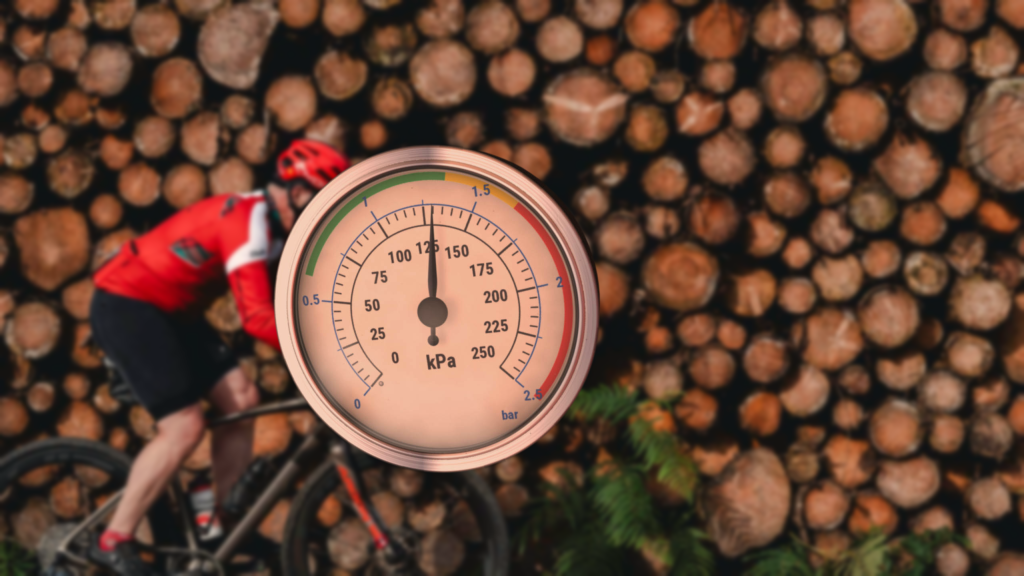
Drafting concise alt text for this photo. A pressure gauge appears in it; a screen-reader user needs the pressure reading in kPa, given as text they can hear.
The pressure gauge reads 130 kPa
